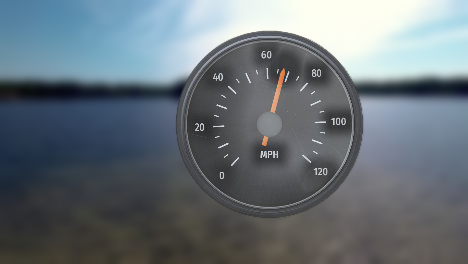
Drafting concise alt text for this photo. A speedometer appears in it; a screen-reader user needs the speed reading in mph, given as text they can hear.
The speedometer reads 67.5 mph
